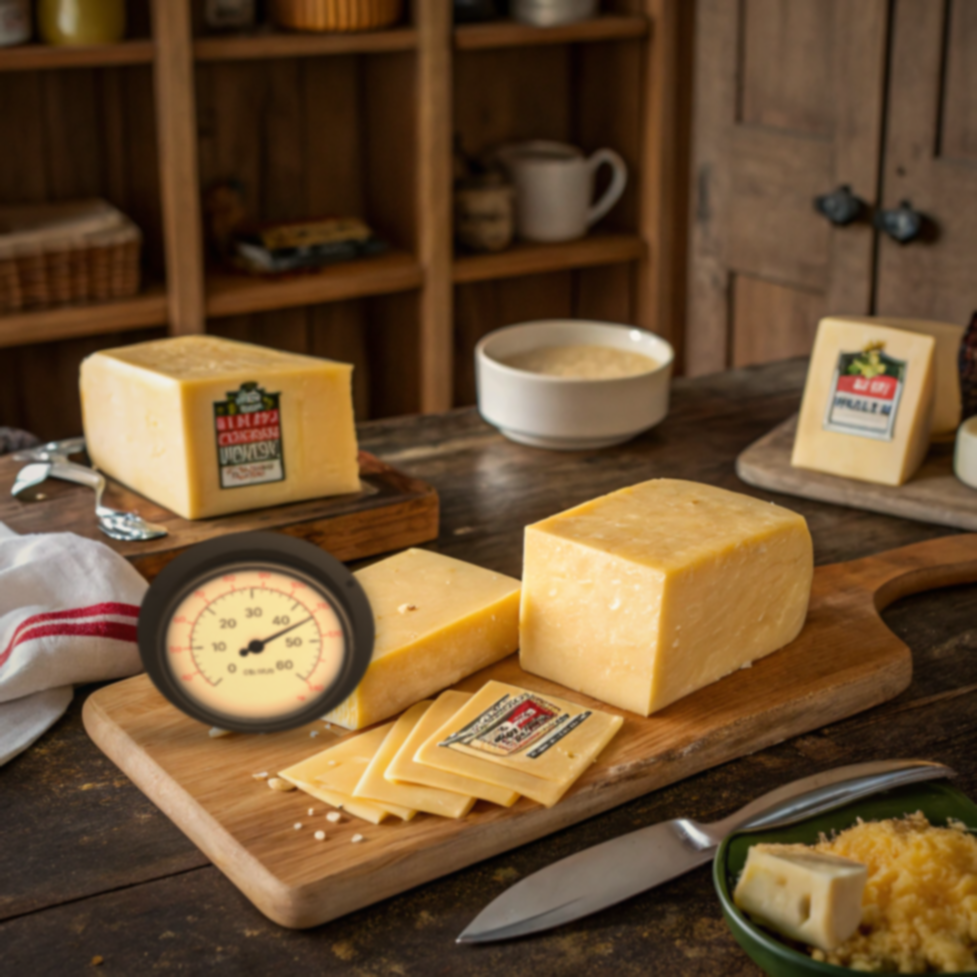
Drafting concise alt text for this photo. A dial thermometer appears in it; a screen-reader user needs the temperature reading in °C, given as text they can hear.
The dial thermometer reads 44 °C
